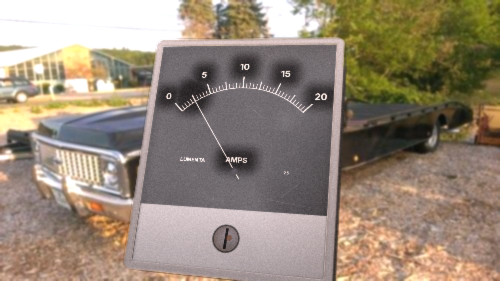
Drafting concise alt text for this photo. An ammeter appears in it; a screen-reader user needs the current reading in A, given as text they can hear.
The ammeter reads 2.5 A
